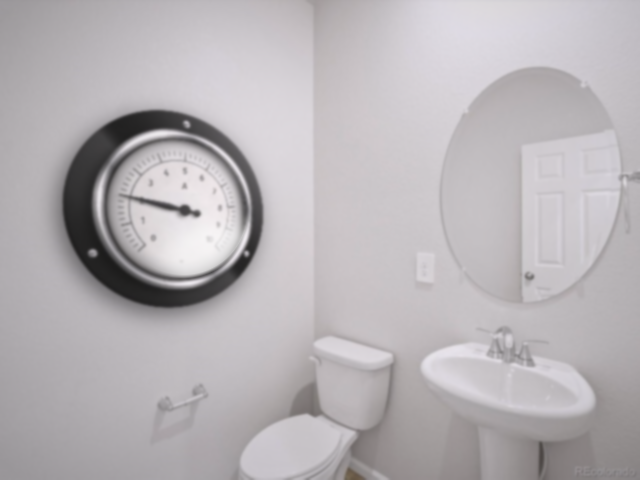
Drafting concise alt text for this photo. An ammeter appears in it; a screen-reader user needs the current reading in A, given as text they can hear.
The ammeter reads 2 A
